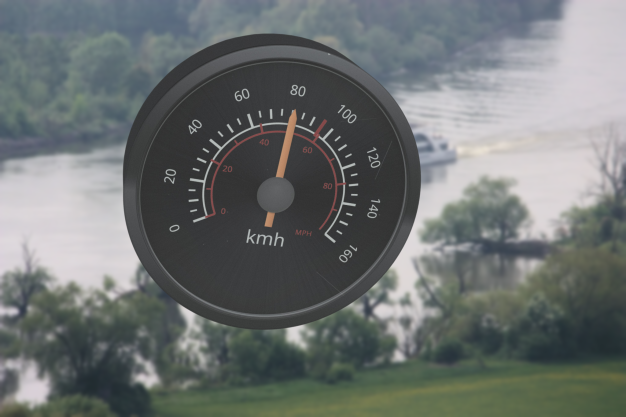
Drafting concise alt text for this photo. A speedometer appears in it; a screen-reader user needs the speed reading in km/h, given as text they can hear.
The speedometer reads 80 km/h
